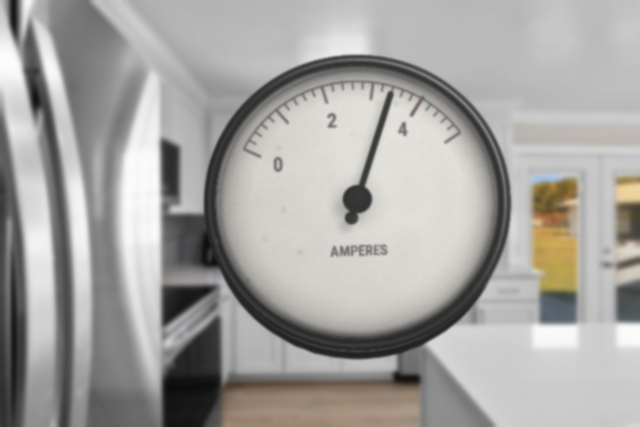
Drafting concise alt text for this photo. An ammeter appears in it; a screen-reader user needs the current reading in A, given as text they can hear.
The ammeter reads 3.4 A
